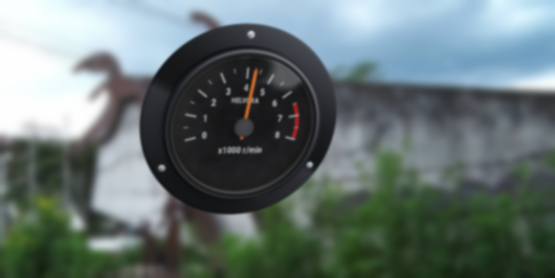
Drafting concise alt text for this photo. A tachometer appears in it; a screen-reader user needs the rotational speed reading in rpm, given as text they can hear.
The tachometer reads 4250 rpm
